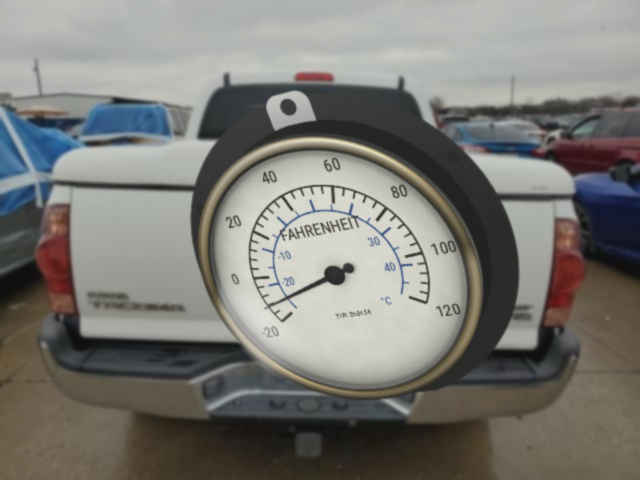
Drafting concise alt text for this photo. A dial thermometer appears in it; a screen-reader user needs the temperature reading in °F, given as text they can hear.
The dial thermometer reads -12 °F
